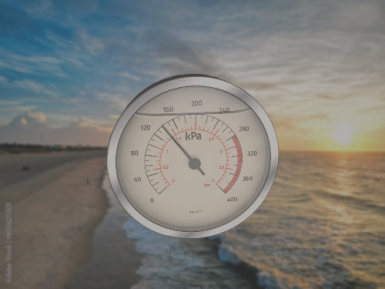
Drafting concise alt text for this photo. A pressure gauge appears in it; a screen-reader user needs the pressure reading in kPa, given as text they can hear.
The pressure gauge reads 140 kPa
